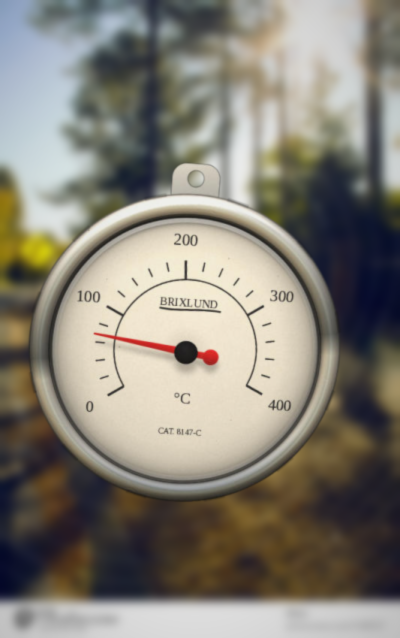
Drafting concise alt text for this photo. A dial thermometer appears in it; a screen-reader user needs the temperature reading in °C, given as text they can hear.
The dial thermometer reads 70 °C
